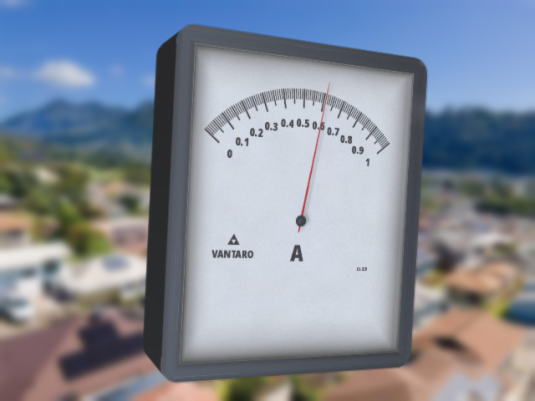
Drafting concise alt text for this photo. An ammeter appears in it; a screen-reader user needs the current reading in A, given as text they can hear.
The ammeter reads 0.6 A
